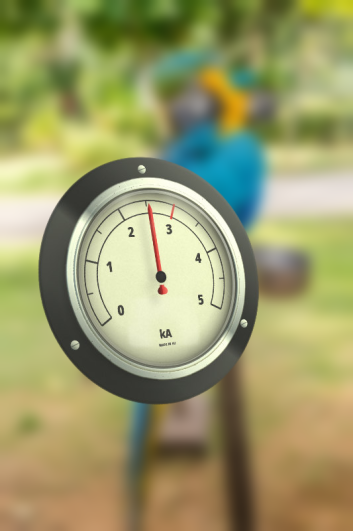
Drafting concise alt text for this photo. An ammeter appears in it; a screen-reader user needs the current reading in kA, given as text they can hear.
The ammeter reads 2.5 kA
